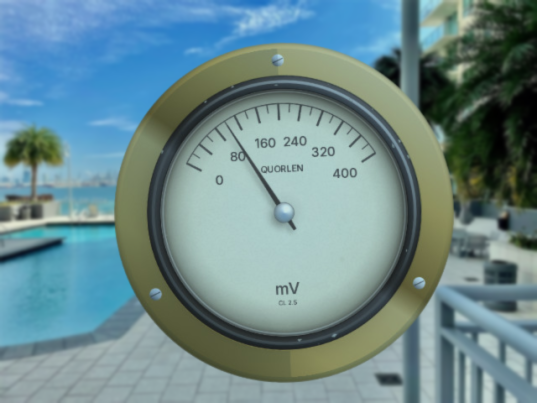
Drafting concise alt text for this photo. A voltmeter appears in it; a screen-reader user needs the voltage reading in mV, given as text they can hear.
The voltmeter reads 100 mV
